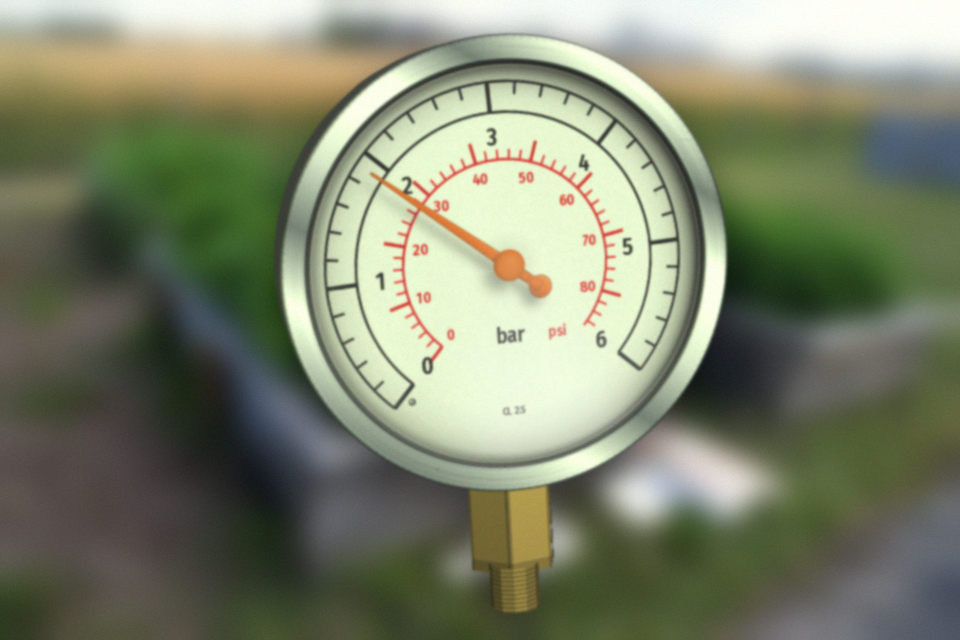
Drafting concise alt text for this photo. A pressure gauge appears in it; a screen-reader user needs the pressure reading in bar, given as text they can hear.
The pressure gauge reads 1.9 bar
